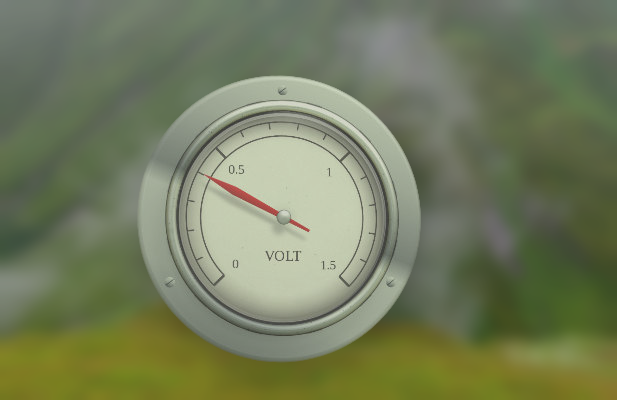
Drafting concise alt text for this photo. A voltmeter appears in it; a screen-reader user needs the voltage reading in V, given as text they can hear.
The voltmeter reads 0.4 V
